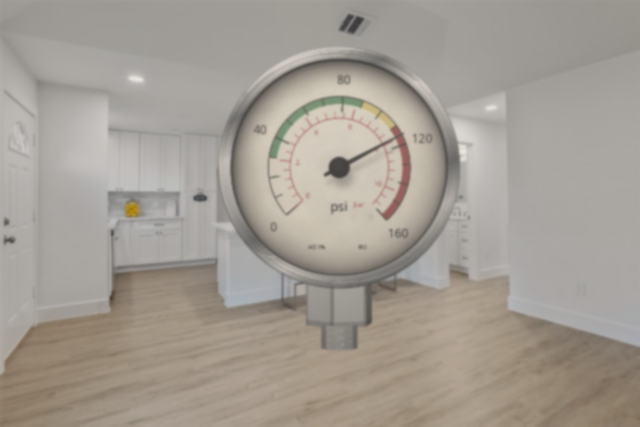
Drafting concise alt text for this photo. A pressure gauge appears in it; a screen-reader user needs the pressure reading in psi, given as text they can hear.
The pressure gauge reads 115 psi
